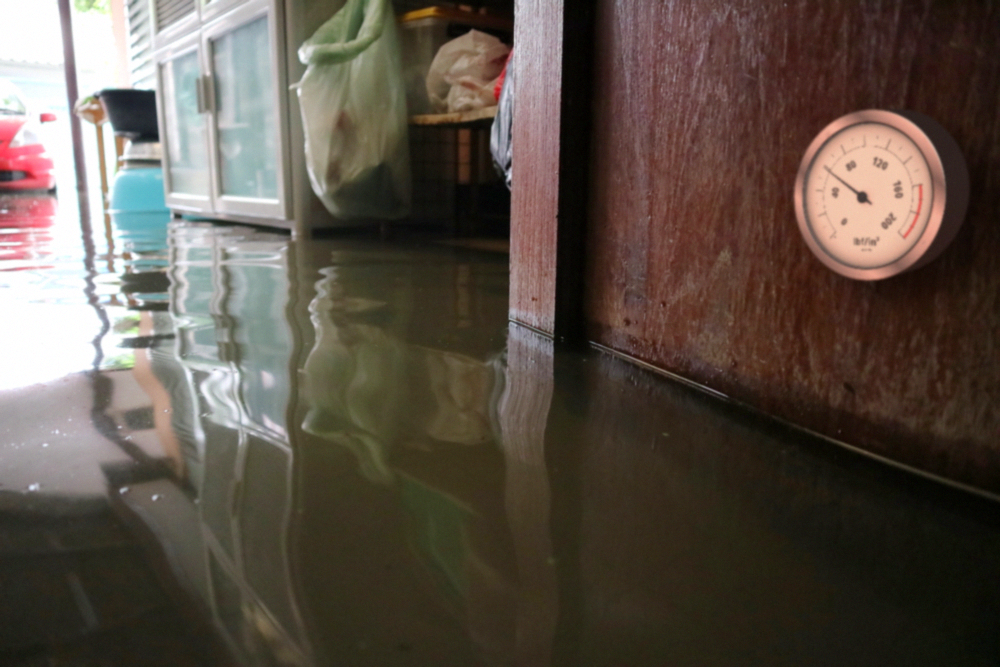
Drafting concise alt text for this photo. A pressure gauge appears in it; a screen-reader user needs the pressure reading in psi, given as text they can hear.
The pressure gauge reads 60 psi
